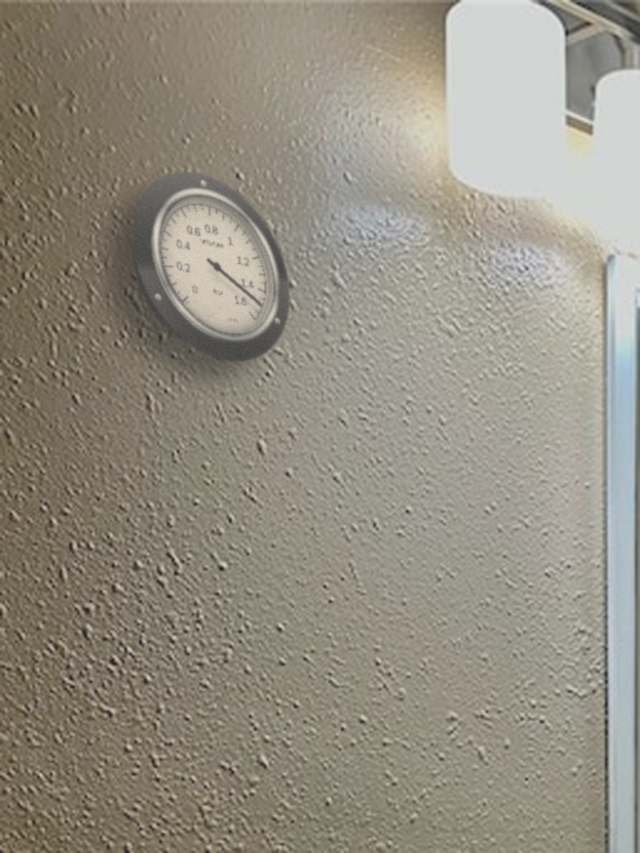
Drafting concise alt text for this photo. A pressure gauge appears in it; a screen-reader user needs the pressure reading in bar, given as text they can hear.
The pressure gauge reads 1.5 bar
